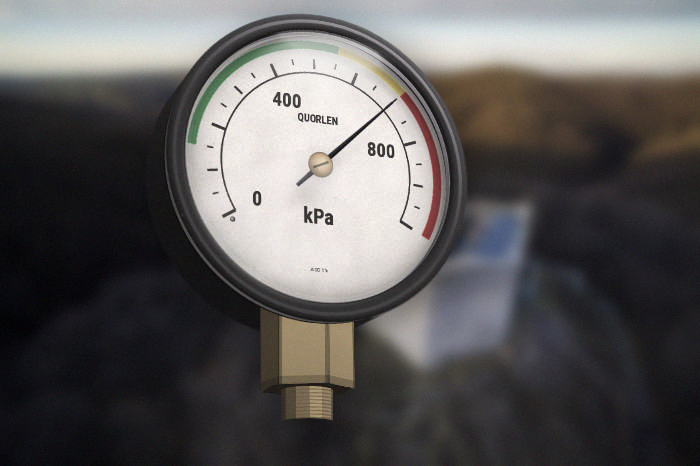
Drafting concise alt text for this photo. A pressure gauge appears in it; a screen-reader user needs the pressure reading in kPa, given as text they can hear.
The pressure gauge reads 700 kPa
